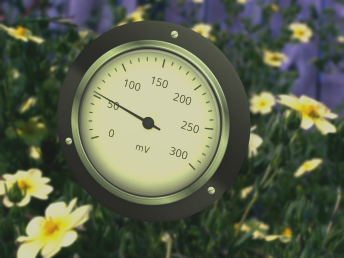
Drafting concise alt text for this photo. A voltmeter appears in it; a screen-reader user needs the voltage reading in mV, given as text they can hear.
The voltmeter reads 55 mV
